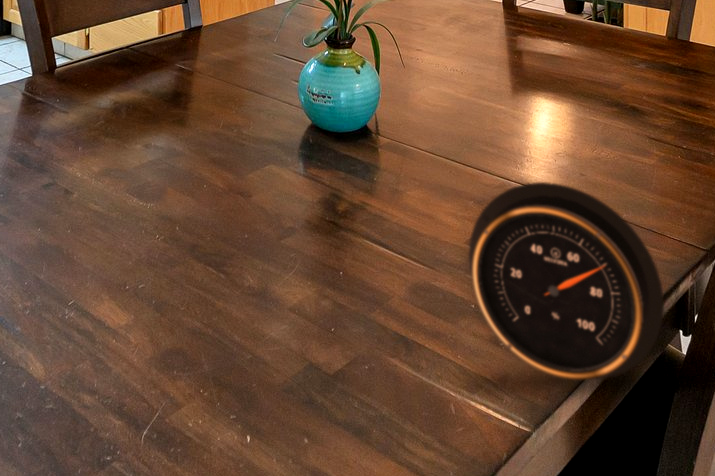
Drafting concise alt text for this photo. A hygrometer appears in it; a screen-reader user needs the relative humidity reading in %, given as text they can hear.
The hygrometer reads 70 %
